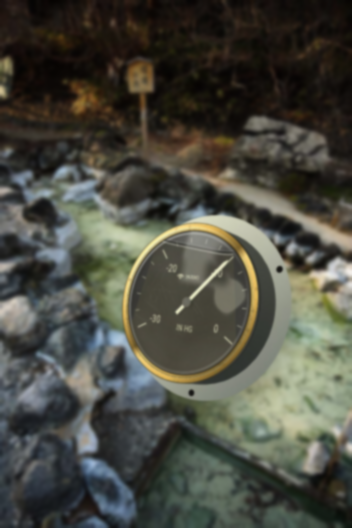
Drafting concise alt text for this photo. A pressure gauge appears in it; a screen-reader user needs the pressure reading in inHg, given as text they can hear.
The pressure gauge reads -10 inHg
